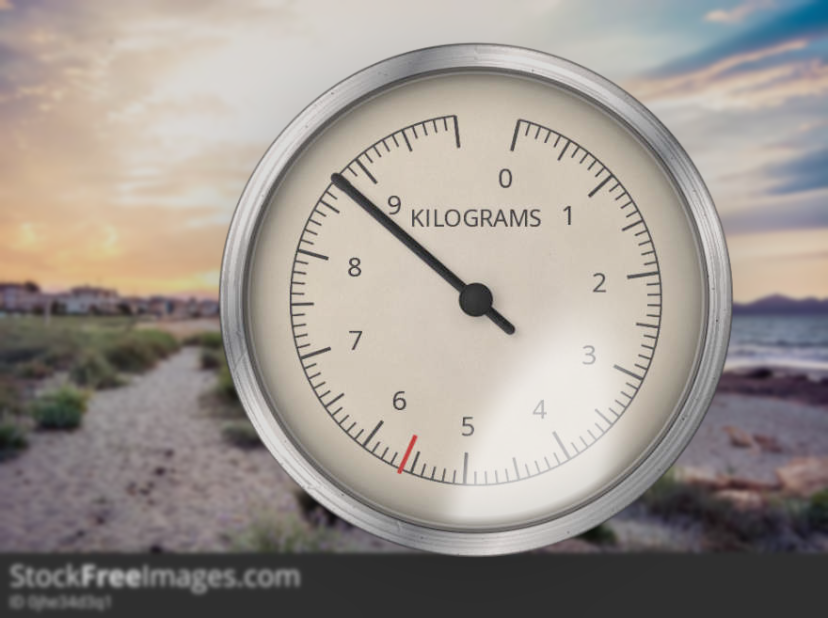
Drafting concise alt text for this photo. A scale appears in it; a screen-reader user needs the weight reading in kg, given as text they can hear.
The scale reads 8.75 kg
